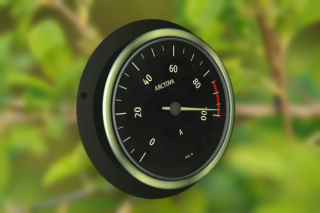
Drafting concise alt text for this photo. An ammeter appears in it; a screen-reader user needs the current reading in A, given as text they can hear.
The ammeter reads 97.5 A
